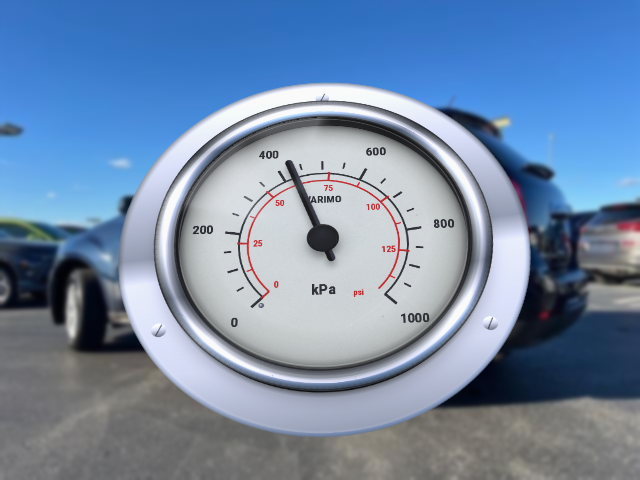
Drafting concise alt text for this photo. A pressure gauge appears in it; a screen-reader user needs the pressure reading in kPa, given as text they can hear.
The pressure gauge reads 425 kPa
